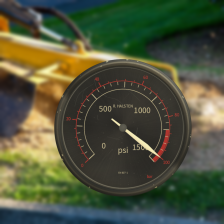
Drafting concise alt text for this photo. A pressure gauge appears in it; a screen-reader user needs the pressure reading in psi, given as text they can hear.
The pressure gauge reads 1450 psi
